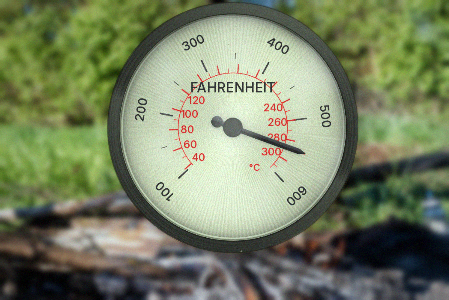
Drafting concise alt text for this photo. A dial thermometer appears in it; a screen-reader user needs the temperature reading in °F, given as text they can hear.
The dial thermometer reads 550 °F
